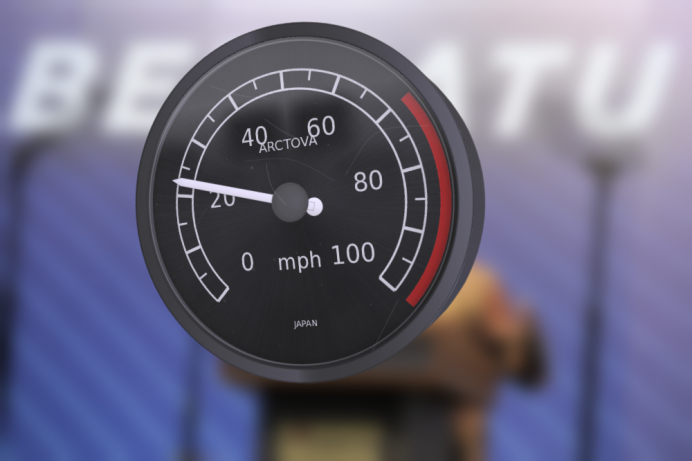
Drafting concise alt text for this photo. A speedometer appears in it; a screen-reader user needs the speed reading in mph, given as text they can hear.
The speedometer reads 22.5 mph
